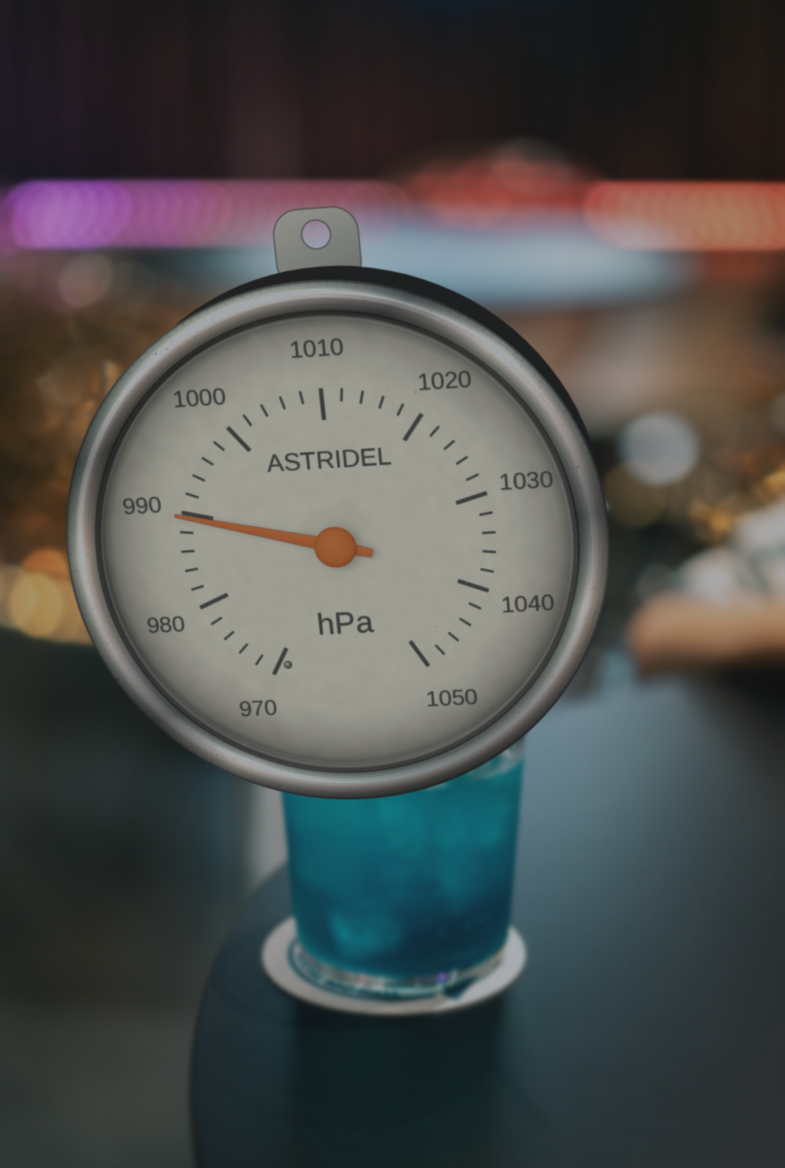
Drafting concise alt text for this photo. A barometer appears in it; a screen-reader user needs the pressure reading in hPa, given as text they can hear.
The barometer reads 990 hPa
